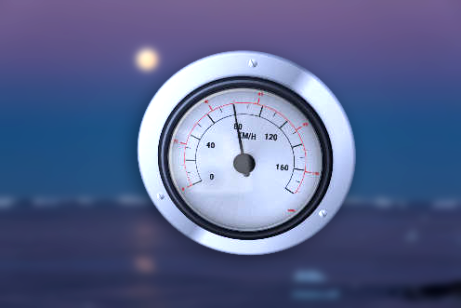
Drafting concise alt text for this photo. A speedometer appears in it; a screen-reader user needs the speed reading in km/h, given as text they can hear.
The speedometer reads 80 km/h
